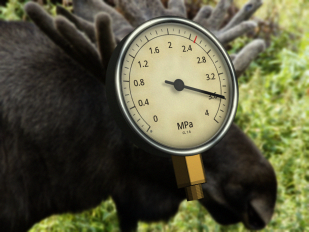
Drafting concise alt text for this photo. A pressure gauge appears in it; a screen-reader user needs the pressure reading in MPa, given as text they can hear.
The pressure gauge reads 3.6 MPa
